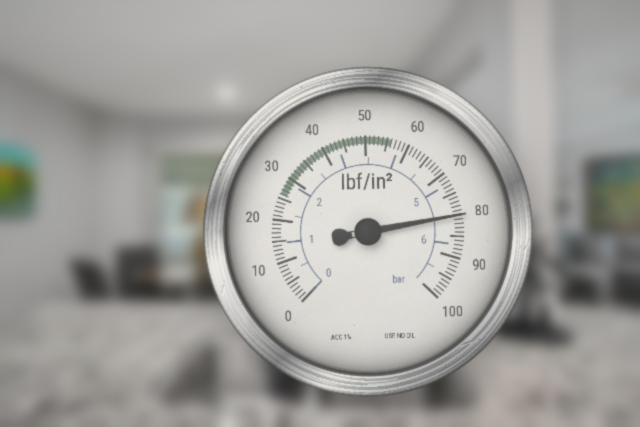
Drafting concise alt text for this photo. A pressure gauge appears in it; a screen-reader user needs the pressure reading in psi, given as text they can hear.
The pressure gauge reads 80 psi
